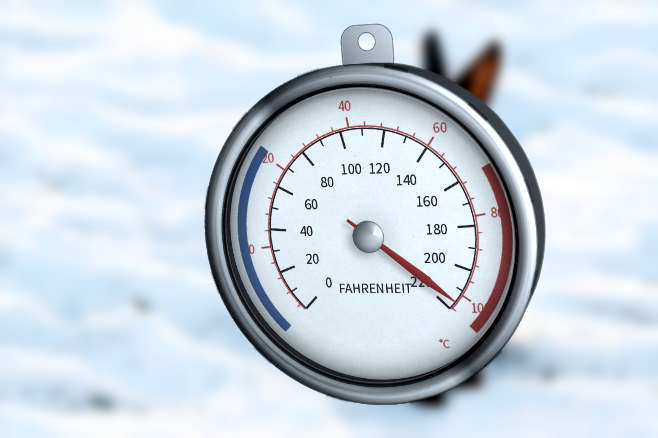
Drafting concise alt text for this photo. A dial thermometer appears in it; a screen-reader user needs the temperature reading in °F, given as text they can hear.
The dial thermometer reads 215 °F
